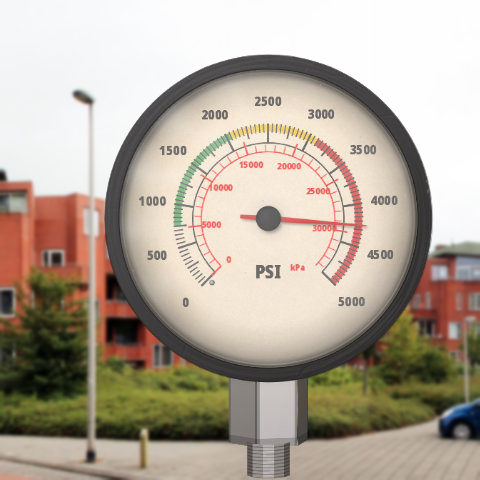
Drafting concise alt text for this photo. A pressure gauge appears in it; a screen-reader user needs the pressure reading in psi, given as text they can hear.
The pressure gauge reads 4250 psi
